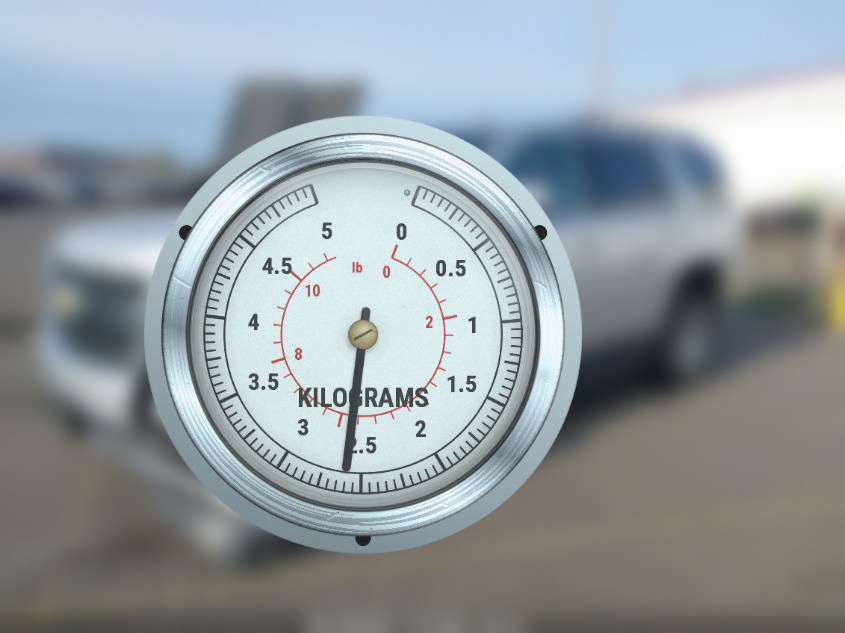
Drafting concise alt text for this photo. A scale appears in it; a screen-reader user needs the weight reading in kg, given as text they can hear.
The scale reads 2.6 kg
